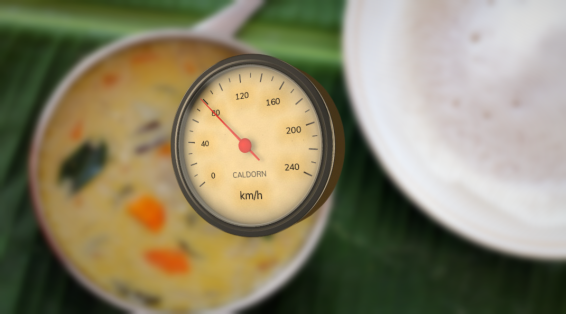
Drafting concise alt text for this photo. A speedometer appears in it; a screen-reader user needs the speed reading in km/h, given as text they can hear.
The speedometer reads 80 km/h
